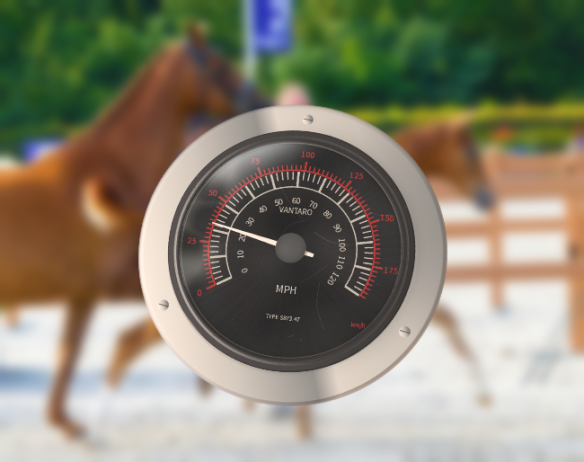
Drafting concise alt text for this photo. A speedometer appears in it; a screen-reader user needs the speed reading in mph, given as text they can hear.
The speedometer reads 22 mph
